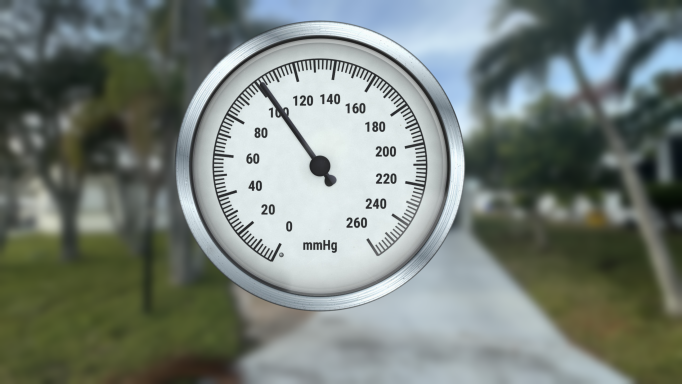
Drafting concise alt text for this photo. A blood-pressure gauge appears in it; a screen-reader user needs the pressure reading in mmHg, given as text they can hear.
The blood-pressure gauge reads 102 mmHg
